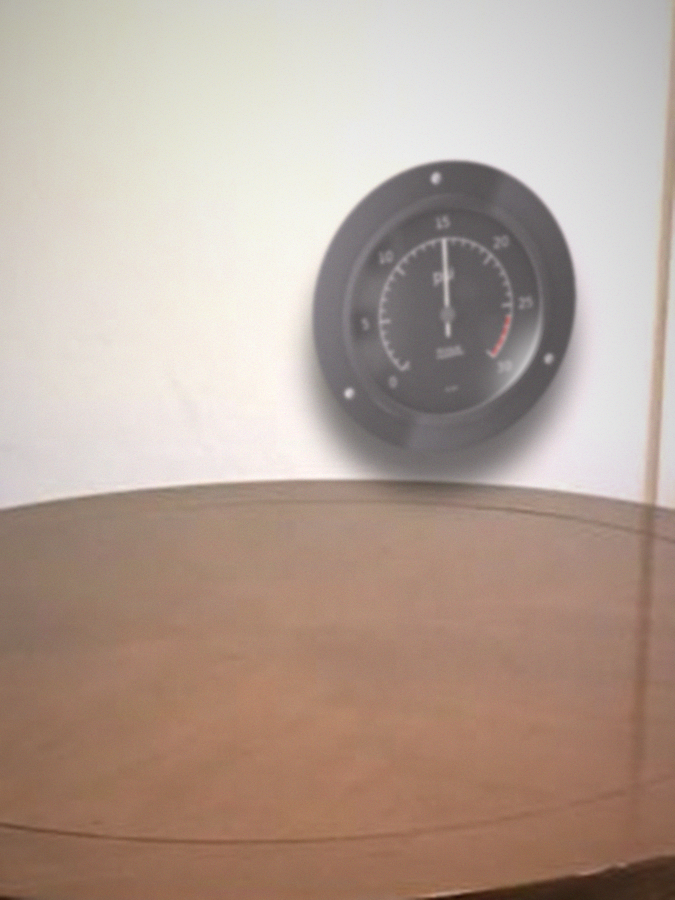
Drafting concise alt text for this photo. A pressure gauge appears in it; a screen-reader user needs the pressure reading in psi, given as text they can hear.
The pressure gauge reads 15 psi
